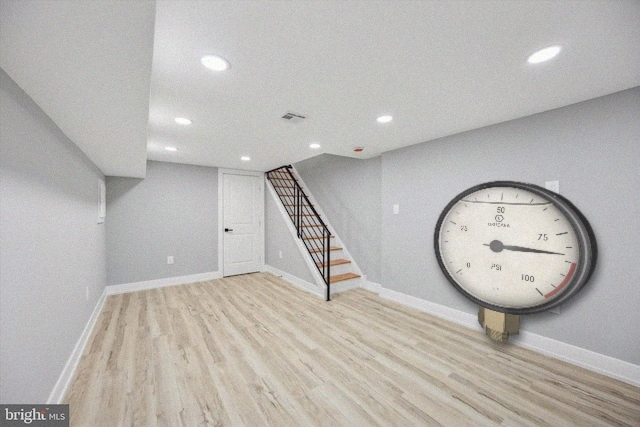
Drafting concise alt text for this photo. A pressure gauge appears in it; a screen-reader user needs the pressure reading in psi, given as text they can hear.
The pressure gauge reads 82.5 psi
